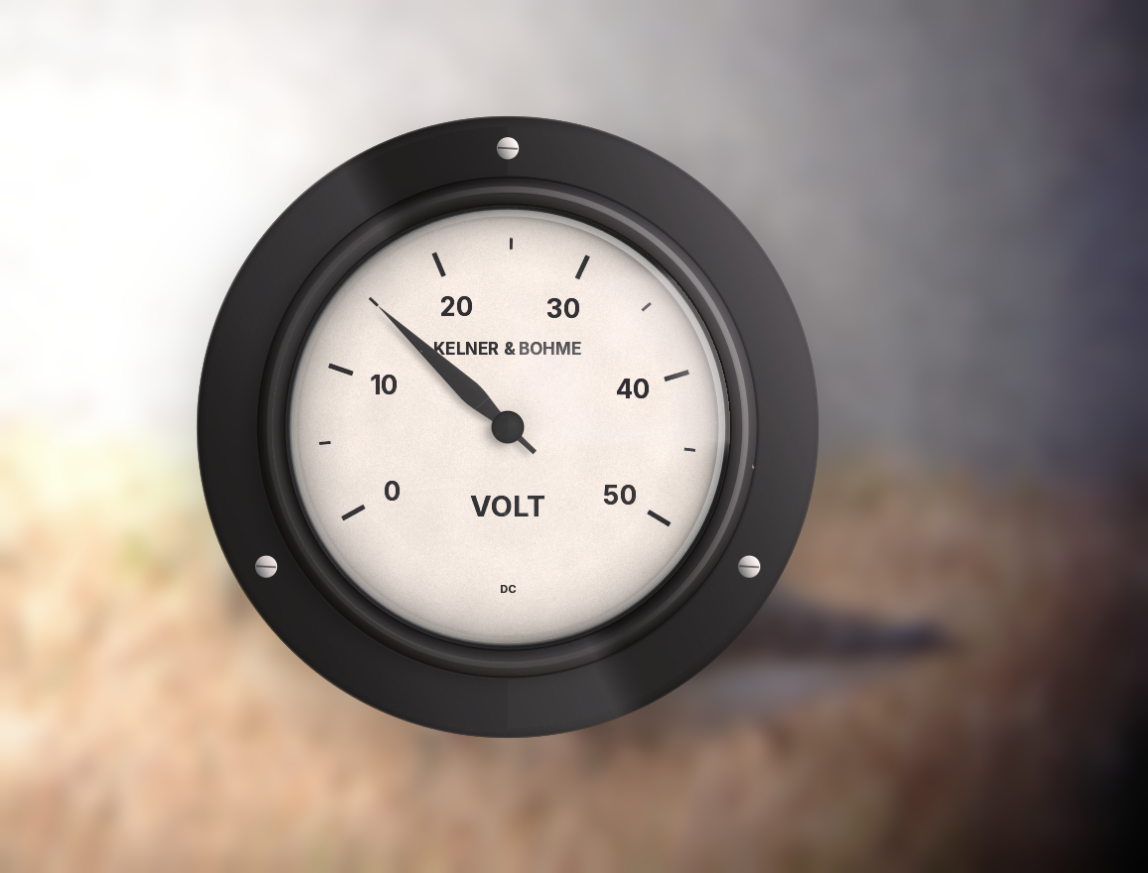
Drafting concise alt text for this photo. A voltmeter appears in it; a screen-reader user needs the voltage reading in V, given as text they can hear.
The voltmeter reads 15 V
